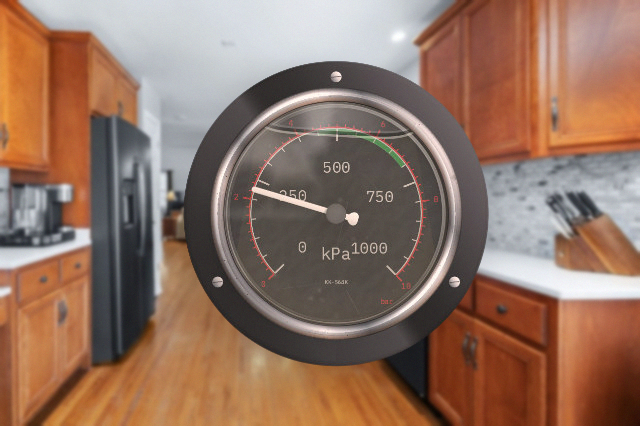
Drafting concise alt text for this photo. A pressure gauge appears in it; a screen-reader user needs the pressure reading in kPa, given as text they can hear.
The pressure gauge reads 225 kPa
